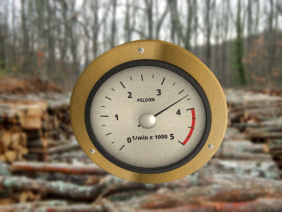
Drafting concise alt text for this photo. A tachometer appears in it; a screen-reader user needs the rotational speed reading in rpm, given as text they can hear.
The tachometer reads 3625 rpm
